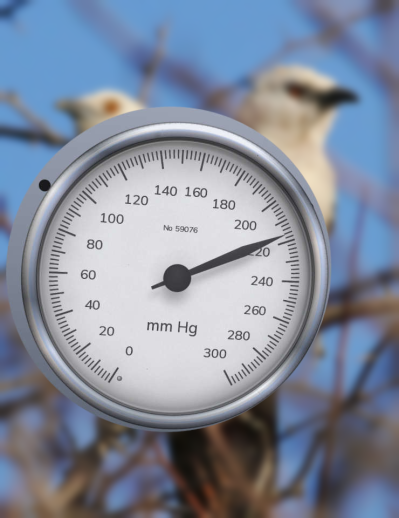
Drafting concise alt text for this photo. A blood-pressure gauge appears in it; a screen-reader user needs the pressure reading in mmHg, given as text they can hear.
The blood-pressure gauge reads 216 mmHg
